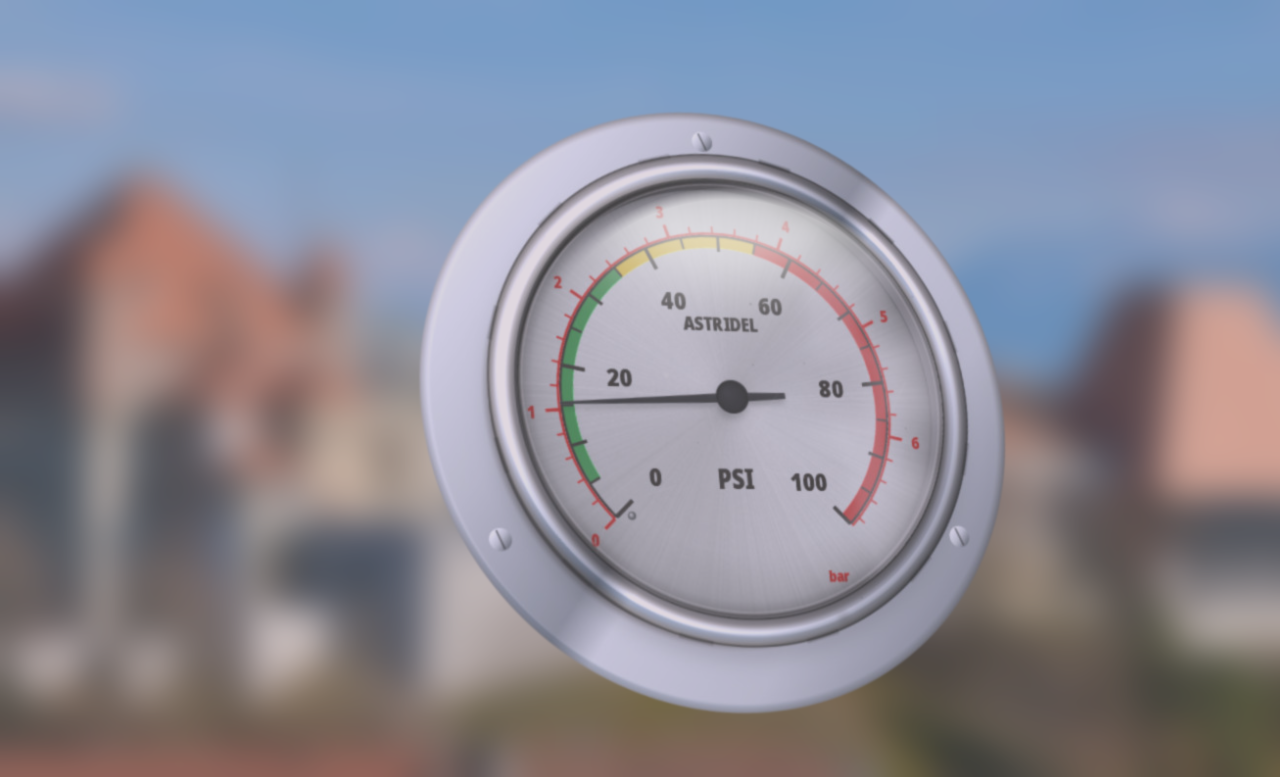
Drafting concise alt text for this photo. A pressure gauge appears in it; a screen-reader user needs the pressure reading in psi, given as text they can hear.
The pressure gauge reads 15 psi
